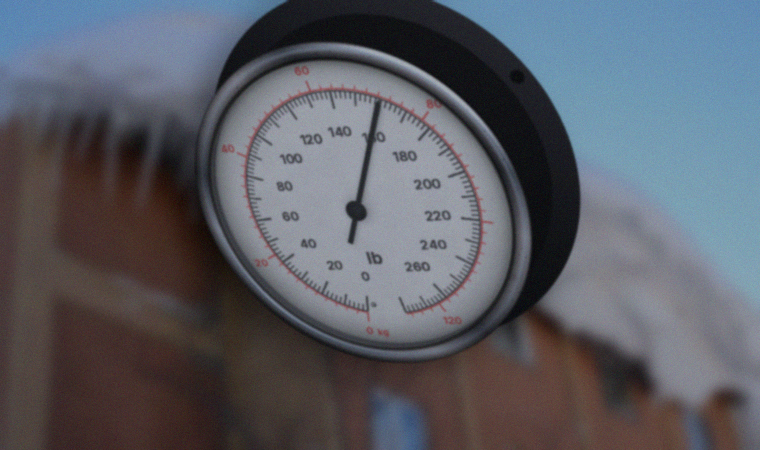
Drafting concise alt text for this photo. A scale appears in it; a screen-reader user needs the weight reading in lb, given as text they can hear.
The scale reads 160 lb
